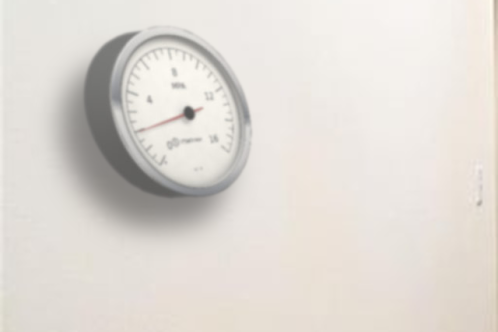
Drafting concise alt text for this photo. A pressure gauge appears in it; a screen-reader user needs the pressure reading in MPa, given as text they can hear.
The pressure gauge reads 2 MPa
